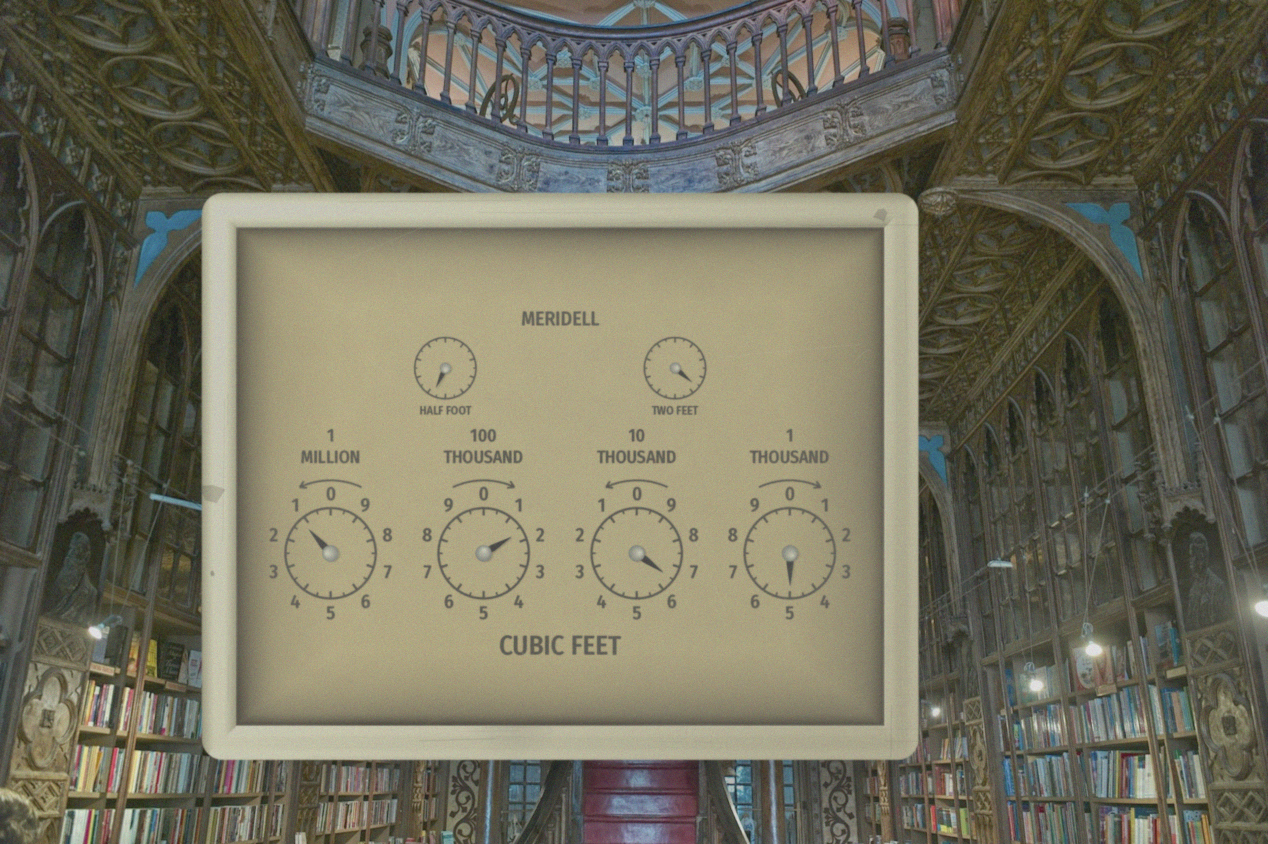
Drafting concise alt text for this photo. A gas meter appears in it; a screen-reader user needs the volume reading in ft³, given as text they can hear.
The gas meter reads 116500 ft³
